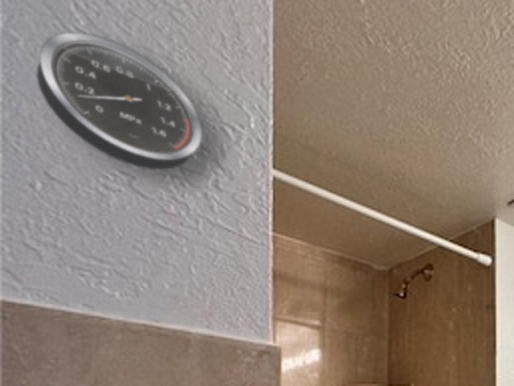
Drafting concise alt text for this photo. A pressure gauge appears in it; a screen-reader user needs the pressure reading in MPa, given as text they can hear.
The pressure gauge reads 0.1 MPa
